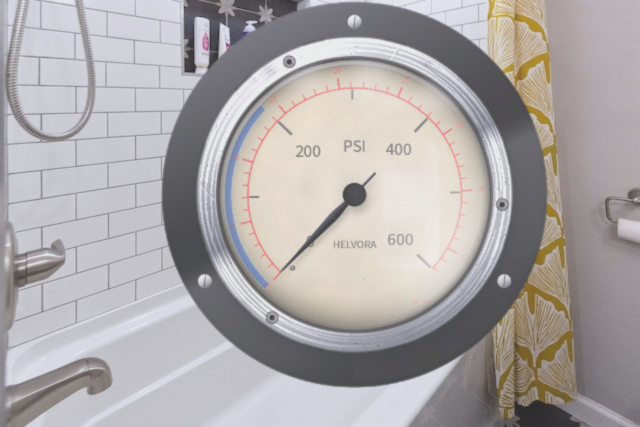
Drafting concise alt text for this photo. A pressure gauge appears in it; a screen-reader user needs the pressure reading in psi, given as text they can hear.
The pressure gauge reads 0 psi
